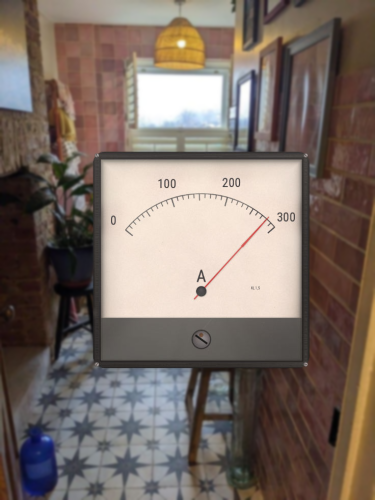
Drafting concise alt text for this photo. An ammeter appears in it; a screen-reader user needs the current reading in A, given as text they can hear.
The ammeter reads 280 A
